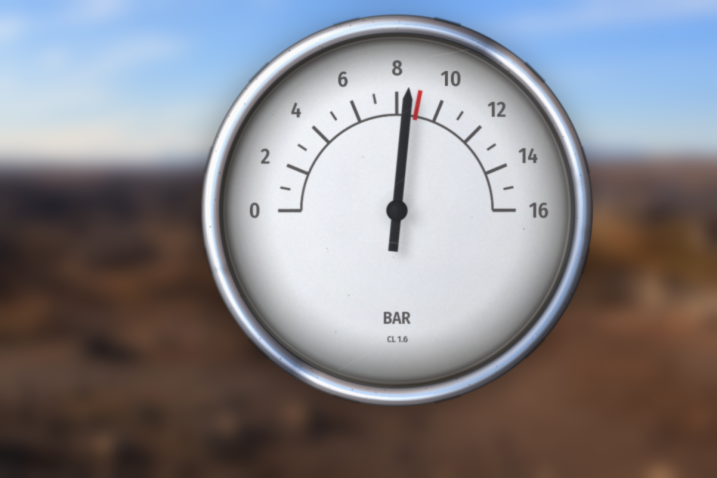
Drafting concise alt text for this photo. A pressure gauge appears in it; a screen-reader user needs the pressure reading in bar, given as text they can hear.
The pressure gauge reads 8.5 bar
